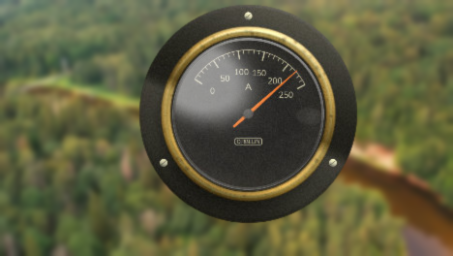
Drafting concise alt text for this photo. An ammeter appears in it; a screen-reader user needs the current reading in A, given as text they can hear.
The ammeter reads 220 A
